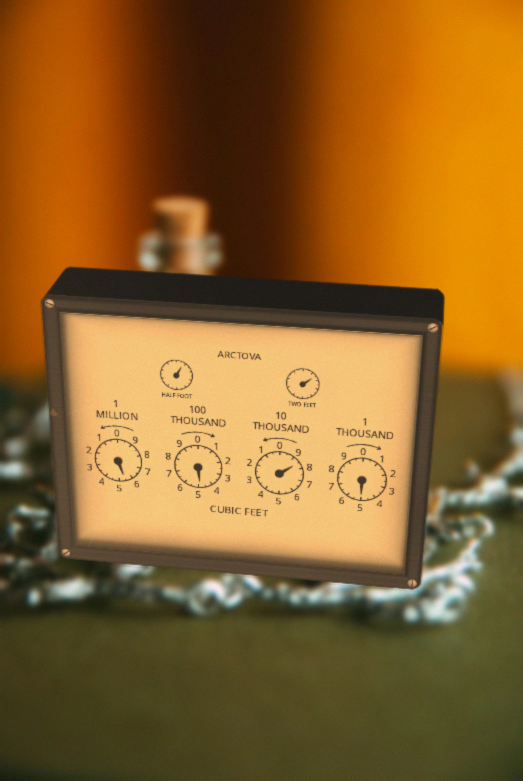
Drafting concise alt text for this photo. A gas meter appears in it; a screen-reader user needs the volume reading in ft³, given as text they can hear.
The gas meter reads 548500 ft³
